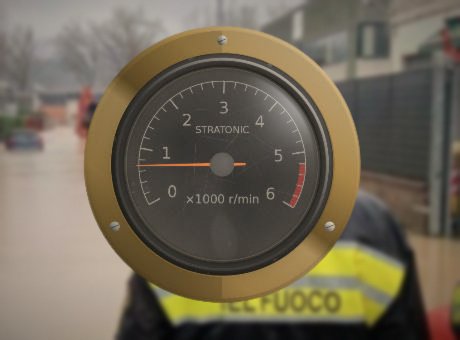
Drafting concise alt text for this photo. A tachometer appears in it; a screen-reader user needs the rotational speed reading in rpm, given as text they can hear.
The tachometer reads 700 rpm
